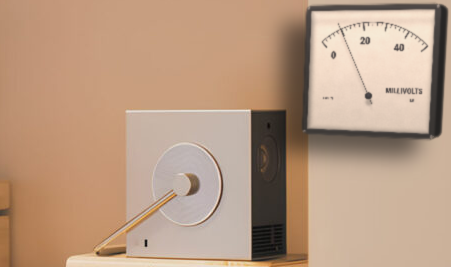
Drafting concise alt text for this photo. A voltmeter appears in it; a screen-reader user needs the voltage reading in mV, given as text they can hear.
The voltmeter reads 10 mV
